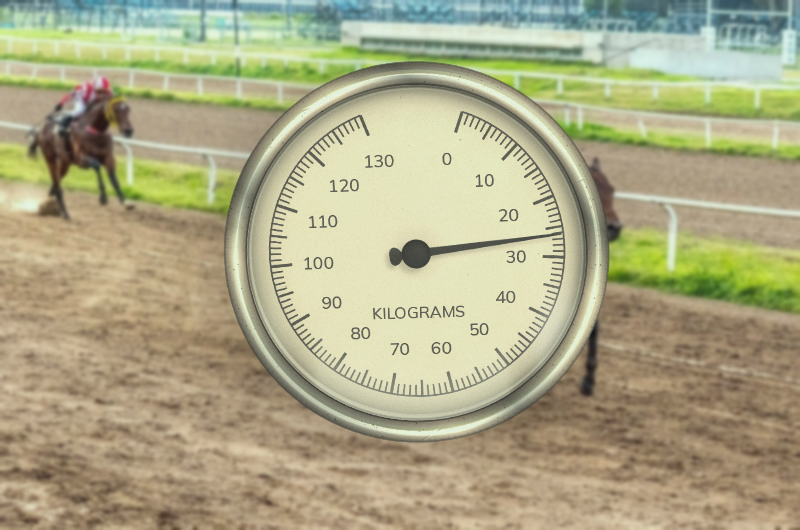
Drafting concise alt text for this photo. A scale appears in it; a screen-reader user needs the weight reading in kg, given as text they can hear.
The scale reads 26 kg
